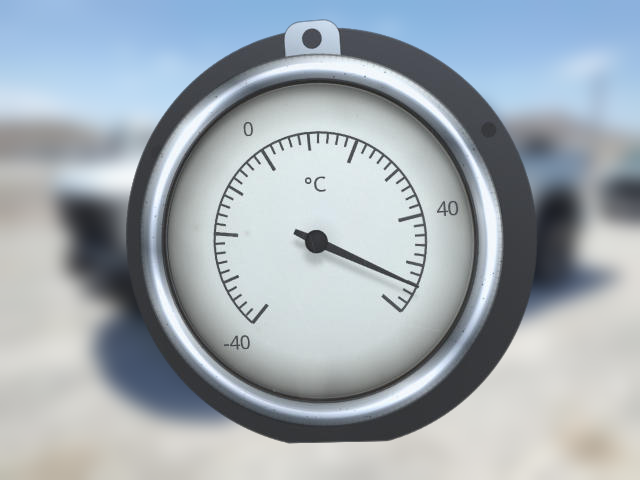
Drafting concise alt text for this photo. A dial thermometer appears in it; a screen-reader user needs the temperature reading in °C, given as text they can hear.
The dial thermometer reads 54 °C
